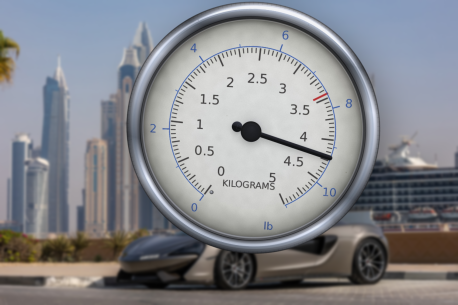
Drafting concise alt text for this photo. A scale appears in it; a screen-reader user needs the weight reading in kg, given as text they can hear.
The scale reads 4.2 kg
